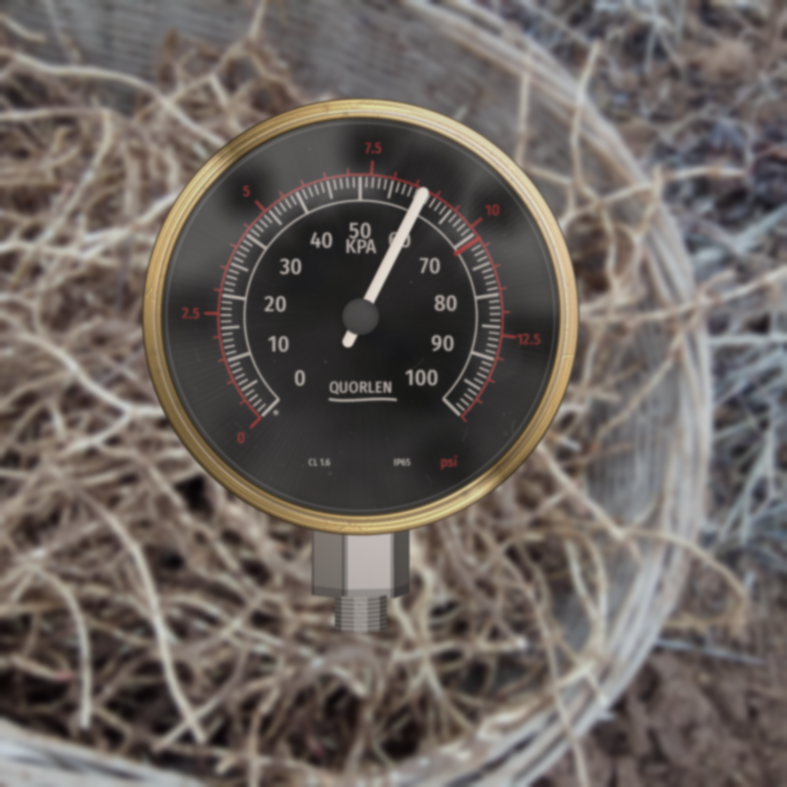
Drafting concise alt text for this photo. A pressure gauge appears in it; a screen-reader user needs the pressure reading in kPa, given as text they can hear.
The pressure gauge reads 60 kPa
